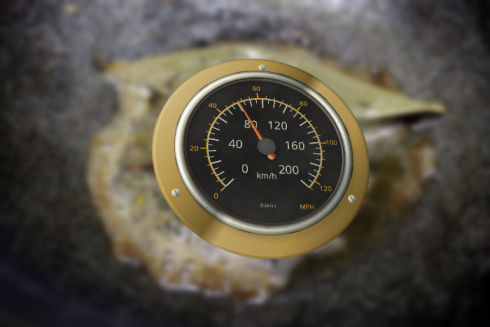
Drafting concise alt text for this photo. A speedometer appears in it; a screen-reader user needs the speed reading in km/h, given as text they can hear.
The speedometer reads 80 km/h
